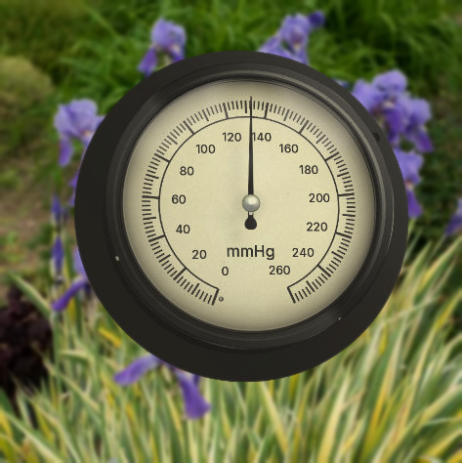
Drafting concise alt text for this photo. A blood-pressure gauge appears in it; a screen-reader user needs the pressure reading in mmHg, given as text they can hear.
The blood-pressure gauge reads 132 mmHg
